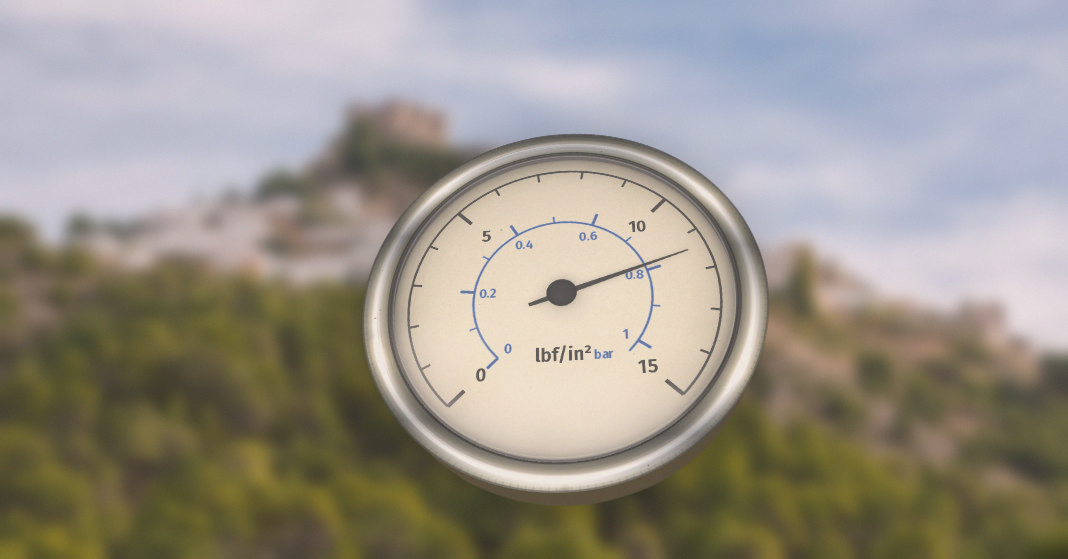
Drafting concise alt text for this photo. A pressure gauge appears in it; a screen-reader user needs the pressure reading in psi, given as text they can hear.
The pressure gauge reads 11.5 psi
